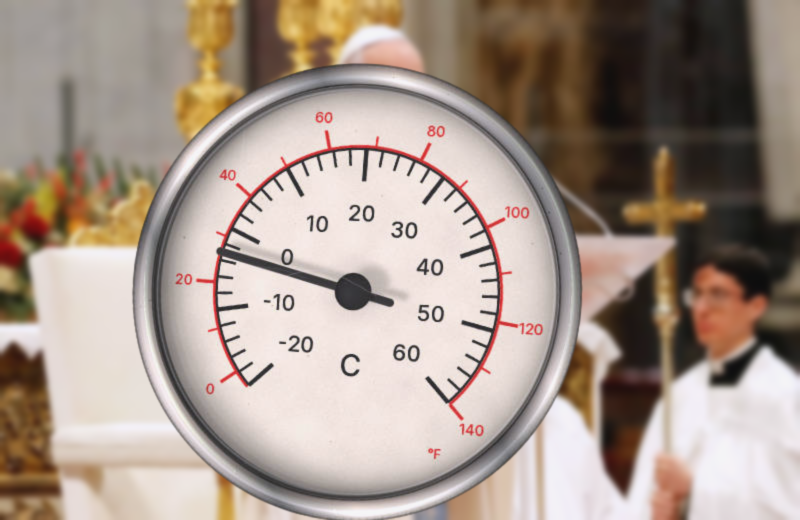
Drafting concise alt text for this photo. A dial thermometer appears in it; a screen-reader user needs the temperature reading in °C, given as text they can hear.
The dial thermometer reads -3 °C
